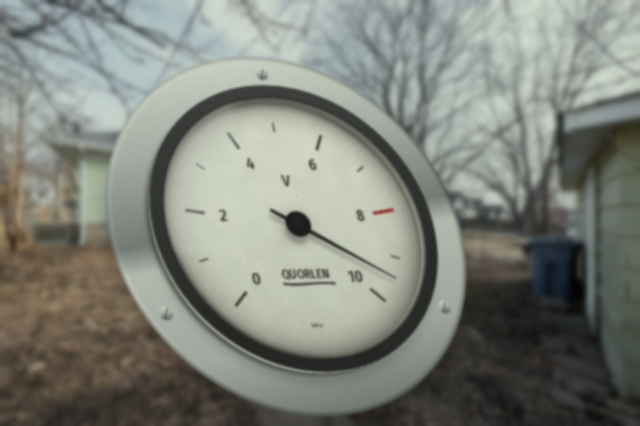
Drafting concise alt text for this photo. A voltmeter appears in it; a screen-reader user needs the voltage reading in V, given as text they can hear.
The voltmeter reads 9.5 V
